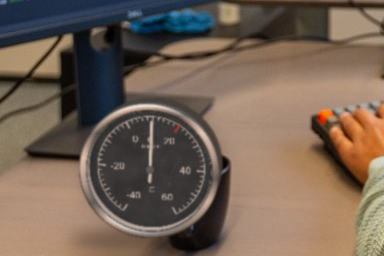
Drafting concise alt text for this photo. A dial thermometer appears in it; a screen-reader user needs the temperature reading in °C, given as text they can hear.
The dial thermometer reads 10 °C
